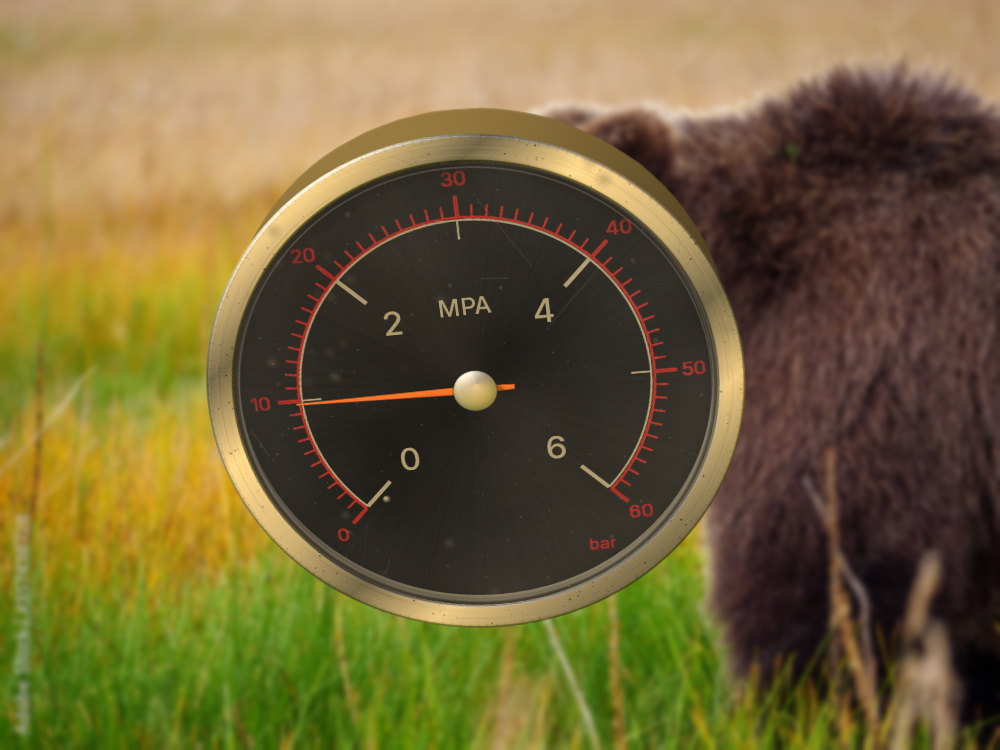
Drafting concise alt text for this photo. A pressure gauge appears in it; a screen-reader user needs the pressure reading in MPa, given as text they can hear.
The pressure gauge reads 1 MPa
